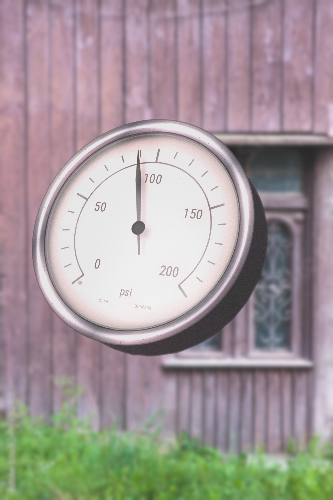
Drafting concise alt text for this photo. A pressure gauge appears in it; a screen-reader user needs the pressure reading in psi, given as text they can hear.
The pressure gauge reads 90 psi
